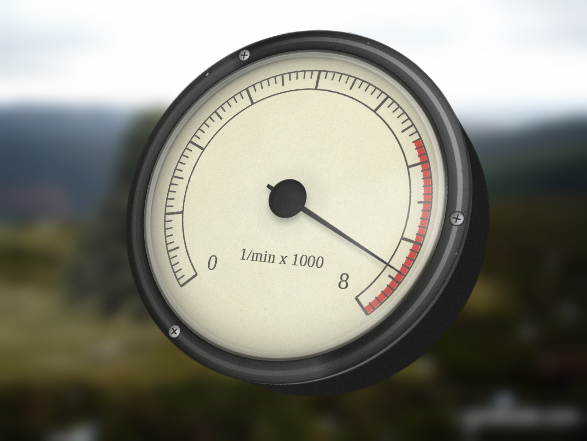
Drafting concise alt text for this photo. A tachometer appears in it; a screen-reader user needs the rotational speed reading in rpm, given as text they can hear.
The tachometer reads 7400 rpm
